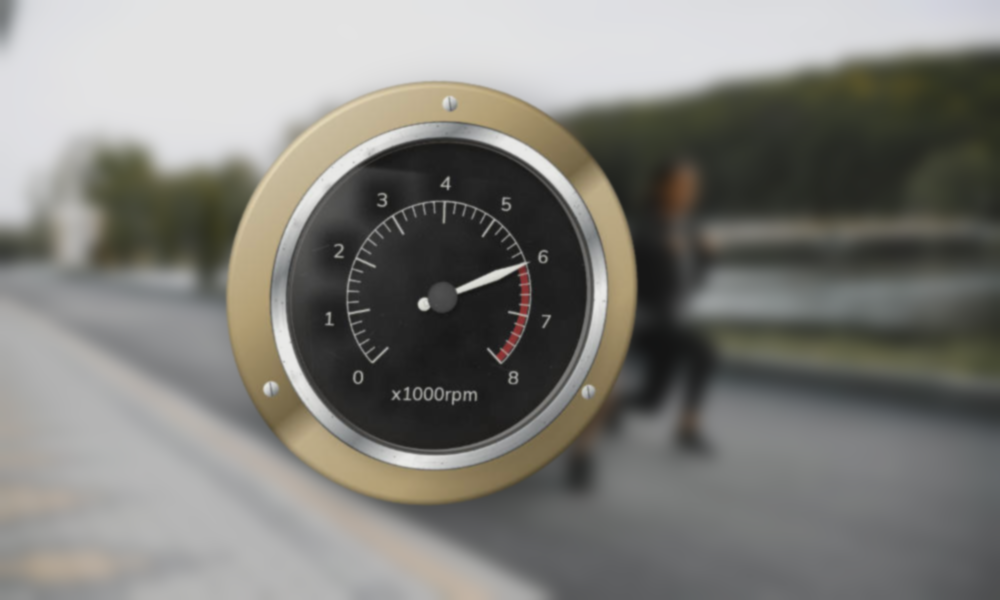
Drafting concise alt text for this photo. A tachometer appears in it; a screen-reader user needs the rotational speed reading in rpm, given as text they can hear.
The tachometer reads 6000 rpm
